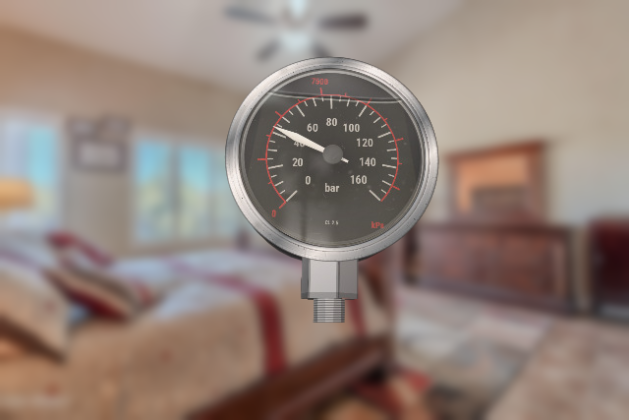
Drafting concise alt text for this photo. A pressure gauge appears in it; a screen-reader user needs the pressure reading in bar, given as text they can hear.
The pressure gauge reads 42.5 bar
